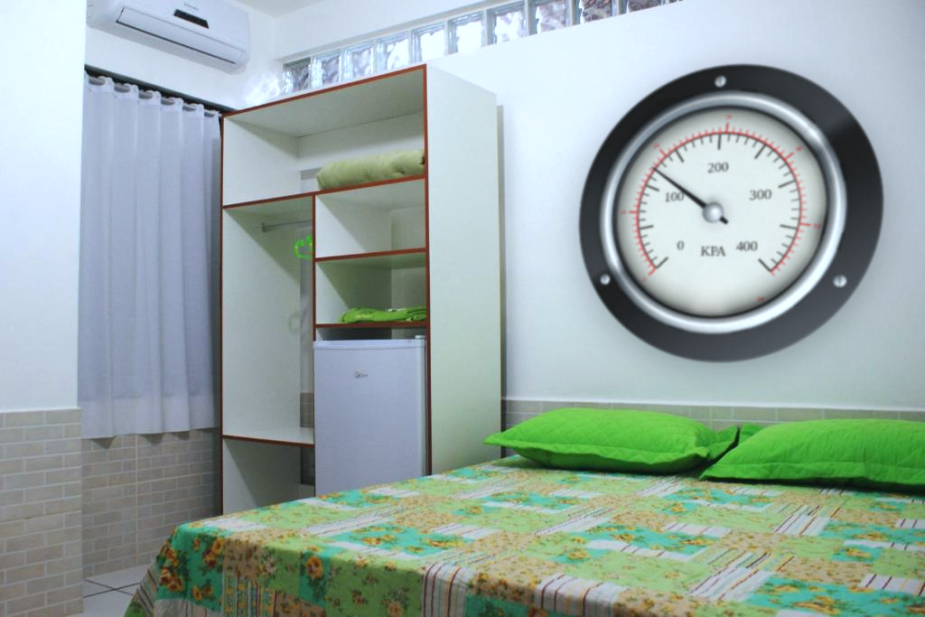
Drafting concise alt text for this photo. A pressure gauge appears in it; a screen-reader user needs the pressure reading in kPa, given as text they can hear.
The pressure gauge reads 120 kPa
